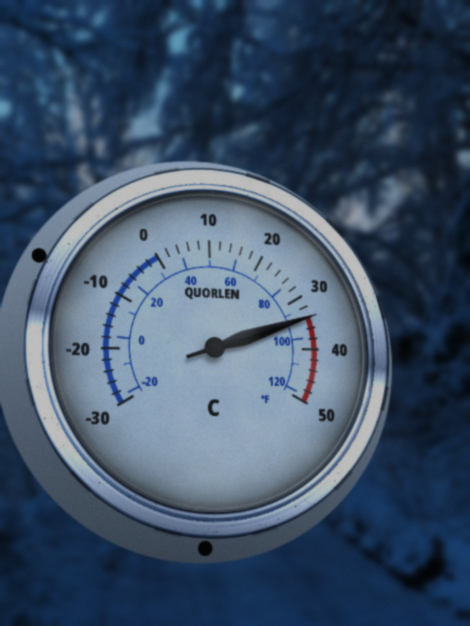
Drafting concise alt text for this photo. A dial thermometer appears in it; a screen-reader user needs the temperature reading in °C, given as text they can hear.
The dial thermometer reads 34 °C
